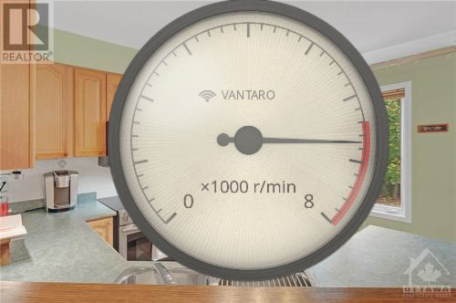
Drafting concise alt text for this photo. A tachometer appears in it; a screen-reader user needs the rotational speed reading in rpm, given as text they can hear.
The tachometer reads 6700 rpm
